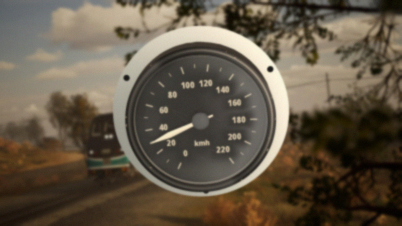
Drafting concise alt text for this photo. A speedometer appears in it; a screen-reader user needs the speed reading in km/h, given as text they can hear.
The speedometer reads 30 km/h
